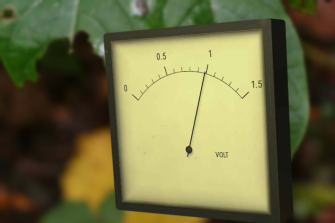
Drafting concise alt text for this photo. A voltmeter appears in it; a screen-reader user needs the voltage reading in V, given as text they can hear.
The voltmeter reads 1 V
